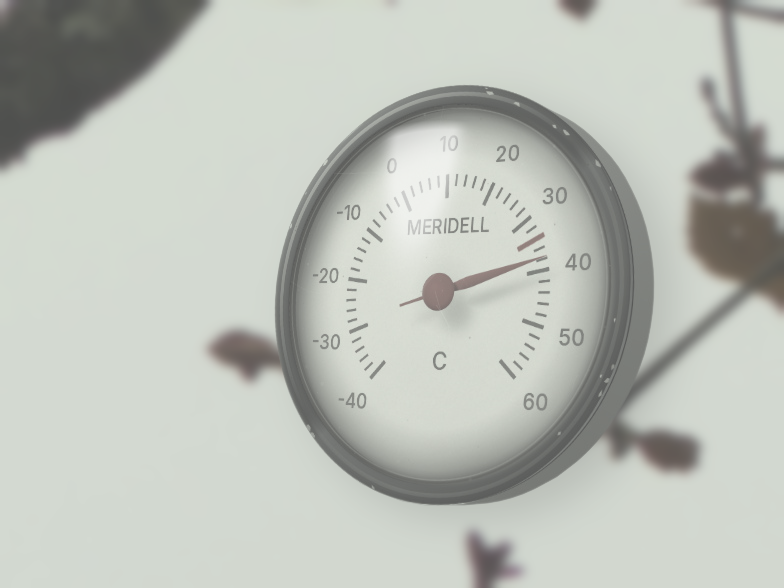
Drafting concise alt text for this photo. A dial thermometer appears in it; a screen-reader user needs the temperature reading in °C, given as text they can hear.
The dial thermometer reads 38 °C
